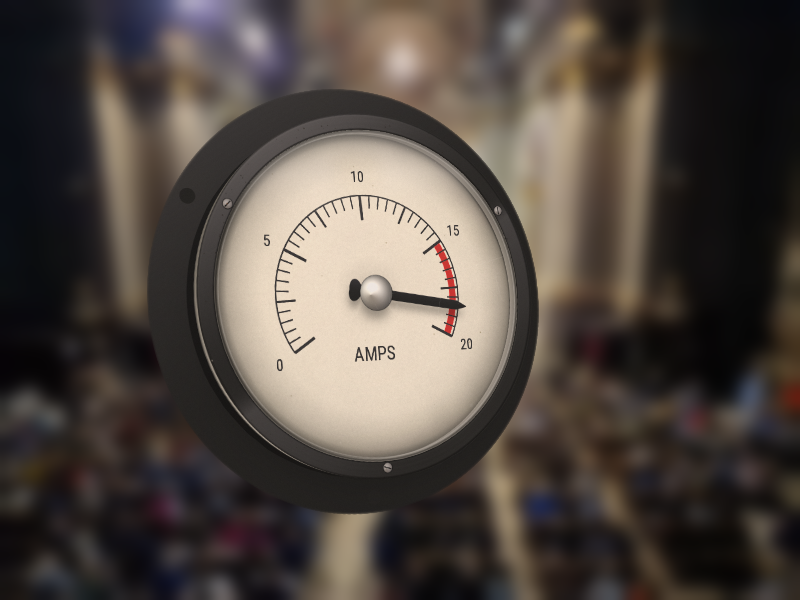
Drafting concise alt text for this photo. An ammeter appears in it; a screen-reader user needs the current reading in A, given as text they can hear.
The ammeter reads 18.5 A
